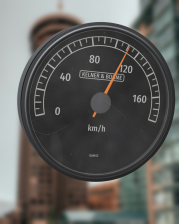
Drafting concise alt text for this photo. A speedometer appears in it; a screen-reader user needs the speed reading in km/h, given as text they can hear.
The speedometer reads 110 km/h
